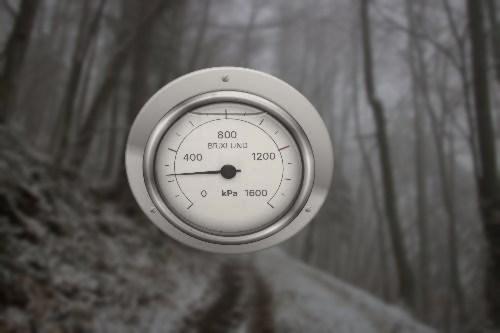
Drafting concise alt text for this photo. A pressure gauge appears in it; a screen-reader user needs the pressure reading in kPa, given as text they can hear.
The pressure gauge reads 250 kPa
